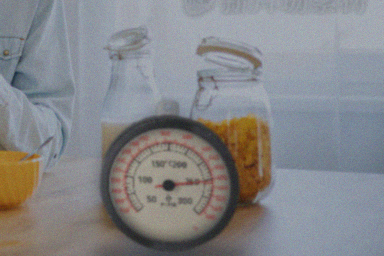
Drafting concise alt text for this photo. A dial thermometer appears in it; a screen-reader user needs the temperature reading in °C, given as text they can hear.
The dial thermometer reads 250 °C
